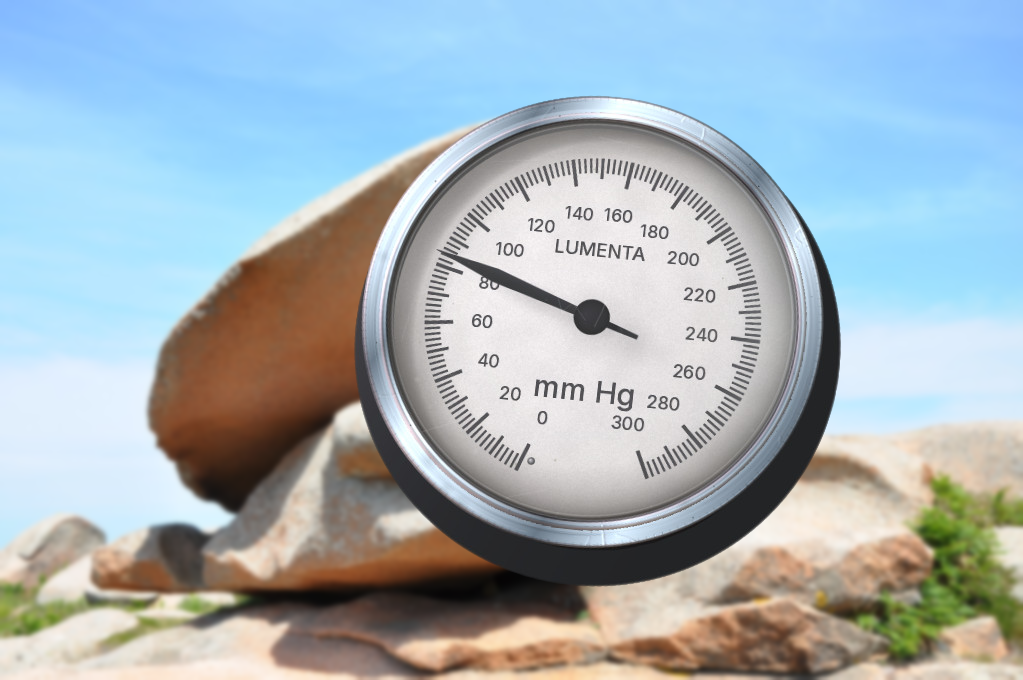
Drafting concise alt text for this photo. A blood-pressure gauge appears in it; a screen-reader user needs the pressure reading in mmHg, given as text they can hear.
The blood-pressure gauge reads 84 mmHg
